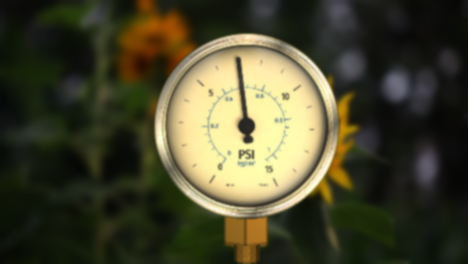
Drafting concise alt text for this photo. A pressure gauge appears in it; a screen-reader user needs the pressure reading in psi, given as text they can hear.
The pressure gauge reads 7 psi
